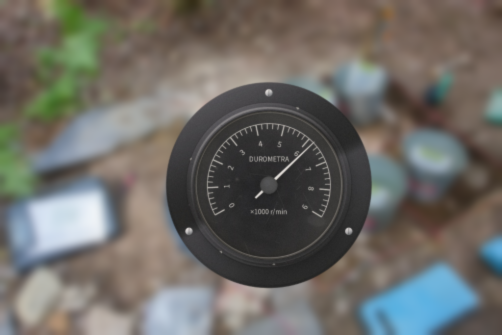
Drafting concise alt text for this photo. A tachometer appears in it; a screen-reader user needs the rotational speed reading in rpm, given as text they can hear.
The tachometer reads 6200 rpm
